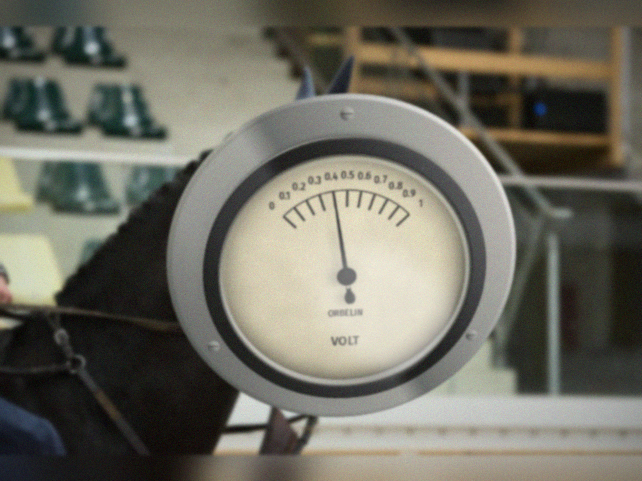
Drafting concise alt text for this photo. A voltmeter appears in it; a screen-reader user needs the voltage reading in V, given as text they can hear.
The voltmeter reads 0.4 V
